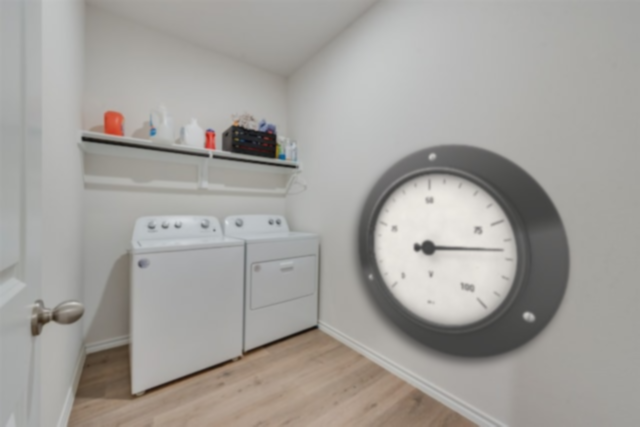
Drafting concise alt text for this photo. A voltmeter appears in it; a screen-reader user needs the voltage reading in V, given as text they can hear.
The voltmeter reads 82.5 V
